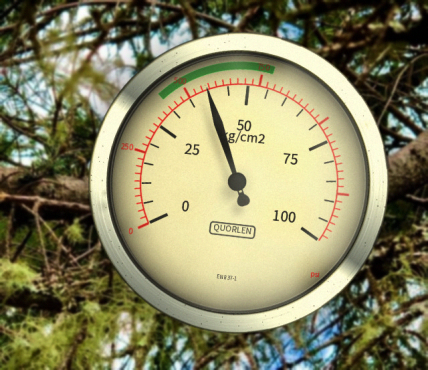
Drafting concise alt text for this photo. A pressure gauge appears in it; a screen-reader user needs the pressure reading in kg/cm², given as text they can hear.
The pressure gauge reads 40 kg/cm²
